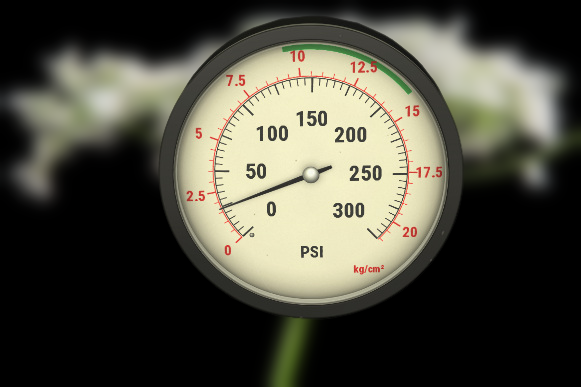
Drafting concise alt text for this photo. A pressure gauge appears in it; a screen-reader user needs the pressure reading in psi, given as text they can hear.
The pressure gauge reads 25 psi
